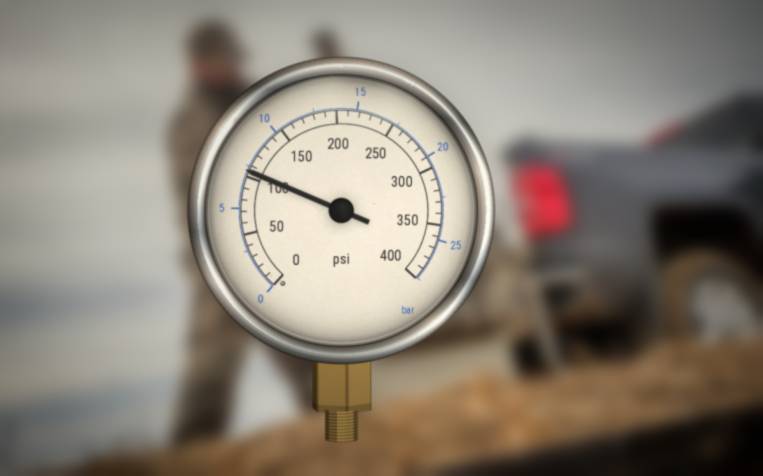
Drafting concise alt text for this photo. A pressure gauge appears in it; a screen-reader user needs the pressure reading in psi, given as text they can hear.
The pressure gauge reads 105 psi
